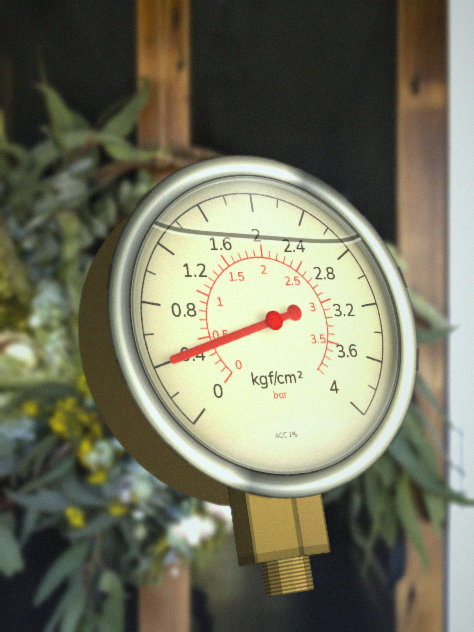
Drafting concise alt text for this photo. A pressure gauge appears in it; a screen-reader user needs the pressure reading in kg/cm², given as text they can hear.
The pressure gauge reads 0.4 kg/cm²
